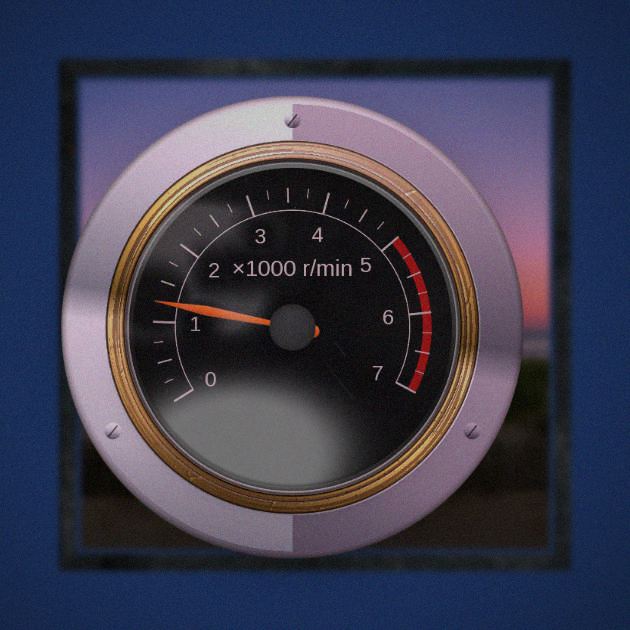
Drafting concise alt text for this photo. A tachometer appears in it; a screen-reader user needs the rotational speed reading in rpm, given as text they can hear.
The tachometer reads 1250 rpm
